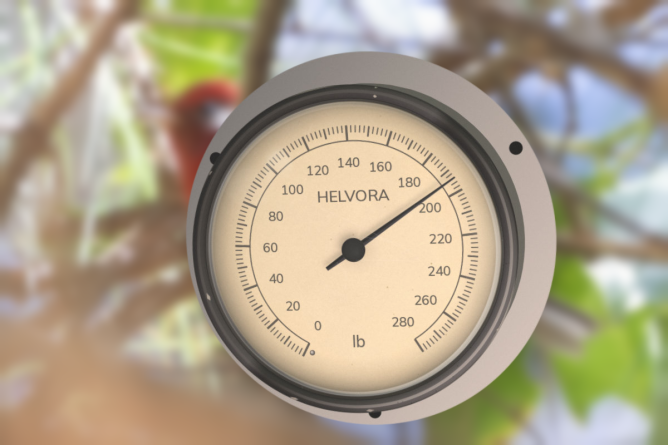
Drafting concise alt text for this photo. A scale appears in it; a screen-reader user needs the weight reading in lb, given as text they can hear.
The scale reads 194 lb
